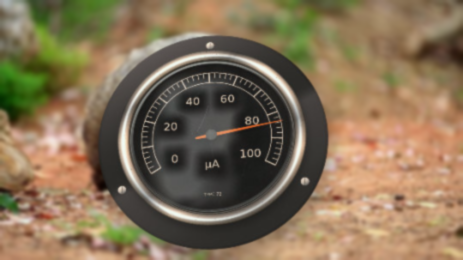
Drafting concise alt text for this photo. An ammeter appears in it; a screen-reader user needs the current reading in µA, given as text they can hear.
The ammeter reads 84 µA
